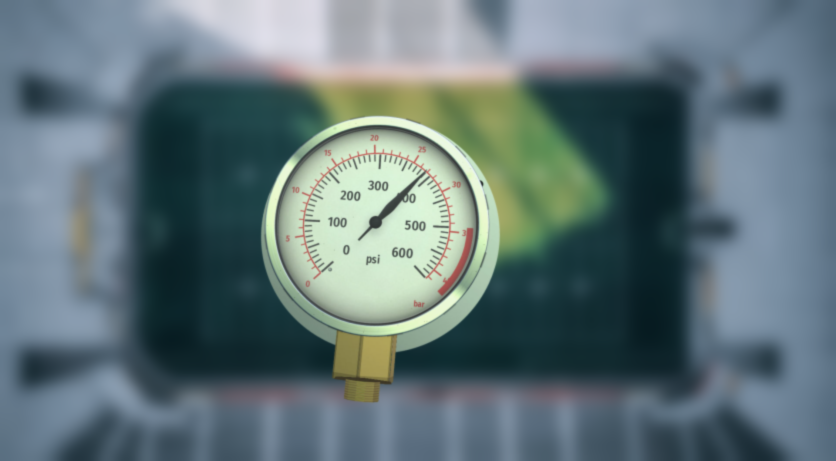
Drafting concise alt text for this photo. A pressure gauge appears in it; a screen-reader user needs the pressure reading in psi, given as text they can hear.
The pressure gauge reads 390 psi
